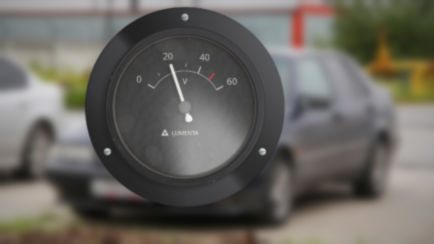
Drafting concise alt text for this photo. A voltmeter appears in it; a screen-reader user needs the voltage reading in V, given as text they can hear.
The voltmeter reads 20 V
